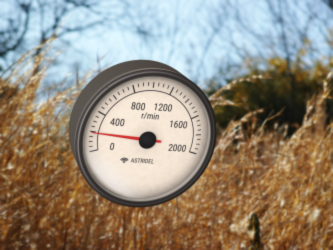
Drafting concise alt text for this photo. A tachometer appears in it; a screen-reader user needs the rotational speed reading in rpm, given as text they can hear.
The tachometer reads 200 rpm
